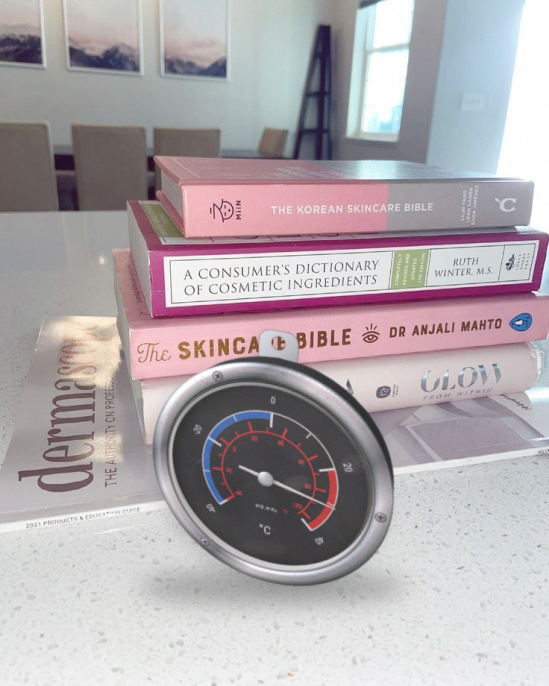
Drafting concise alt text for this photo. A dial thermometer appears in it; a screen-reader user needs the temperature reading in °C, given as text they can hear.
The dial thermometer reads 30 °C
